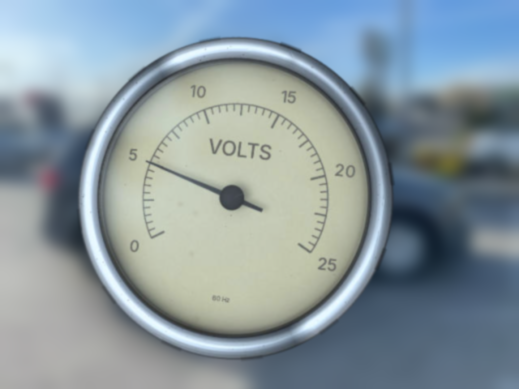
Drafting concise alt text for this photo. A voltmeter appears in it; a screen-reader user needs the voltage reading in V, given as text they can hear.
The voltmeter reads 5 V
